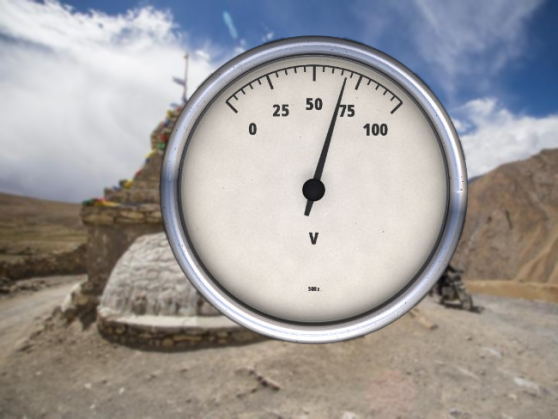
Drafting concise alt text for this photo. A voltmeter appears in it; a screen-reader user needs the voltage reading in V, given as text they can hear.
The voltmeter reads 67.5 V
